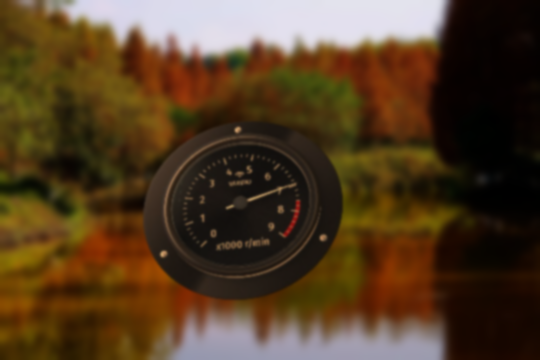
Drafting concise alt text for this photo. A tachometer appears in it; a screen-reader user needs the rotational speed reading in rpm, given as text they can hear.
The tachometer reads 7000 rpm
